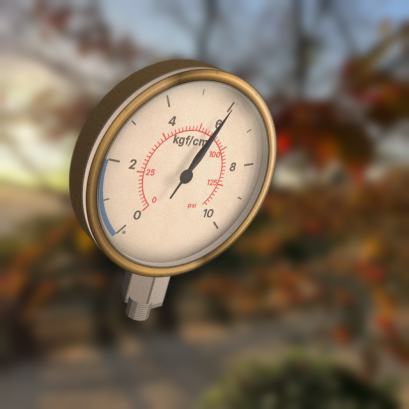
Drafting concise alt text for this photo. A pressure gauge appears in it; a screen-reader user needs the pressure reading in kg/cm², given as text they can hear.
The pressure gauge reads 6 kg/cm²
